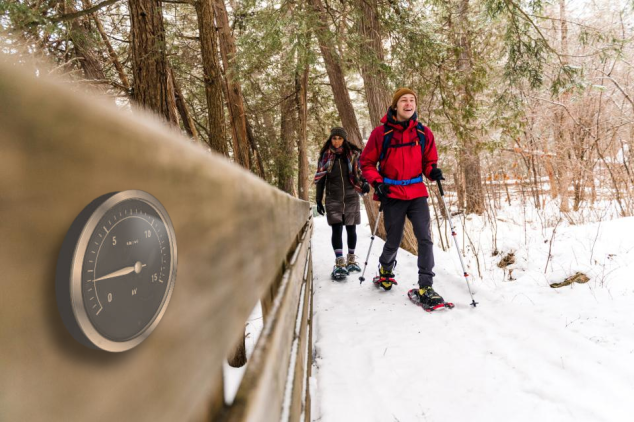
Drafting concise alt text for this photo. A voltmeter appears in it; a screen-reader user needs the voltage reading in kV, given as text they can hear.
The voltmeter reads 2 kV
